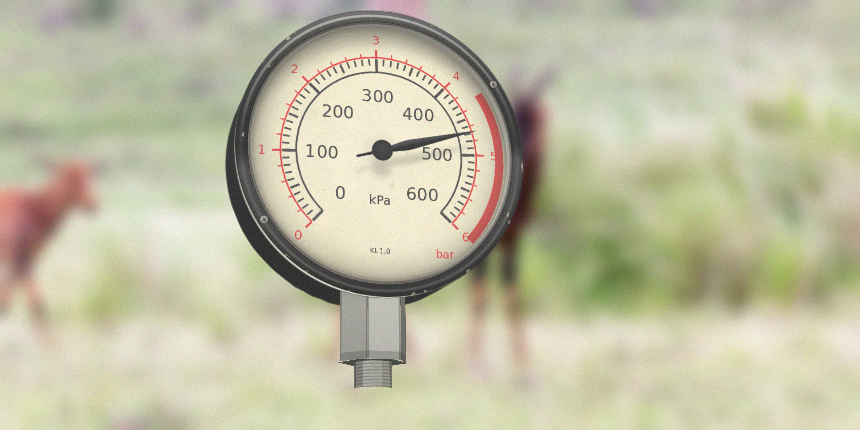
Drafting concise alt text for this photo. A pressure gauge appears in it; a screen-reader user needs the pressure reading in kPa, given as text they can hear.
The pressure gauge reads 470 kPa
